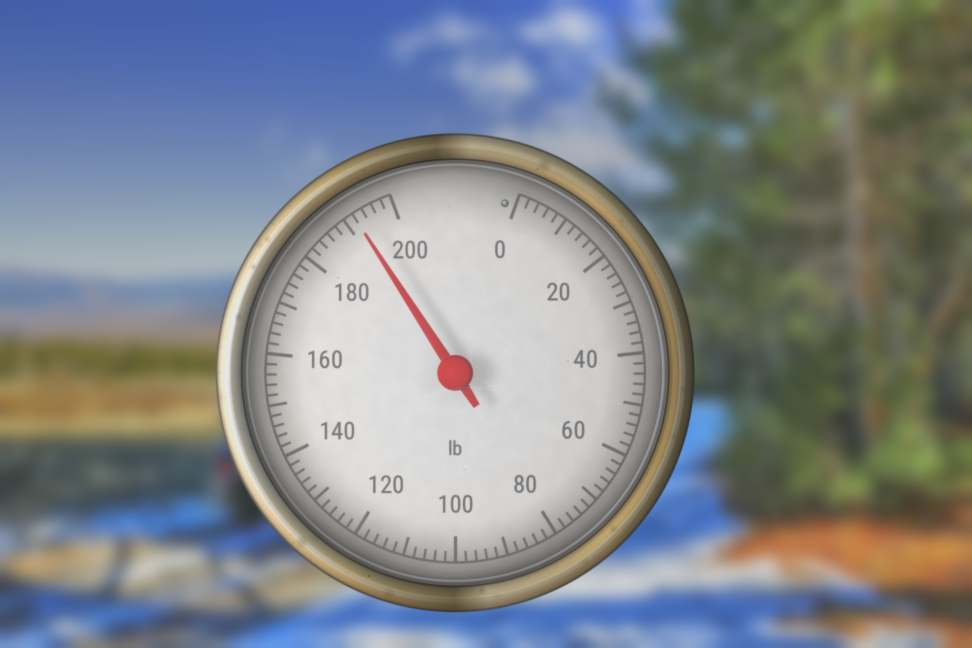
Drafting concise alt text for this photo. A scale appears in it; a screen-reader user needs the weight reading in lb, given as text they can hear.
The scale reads 192 lb
